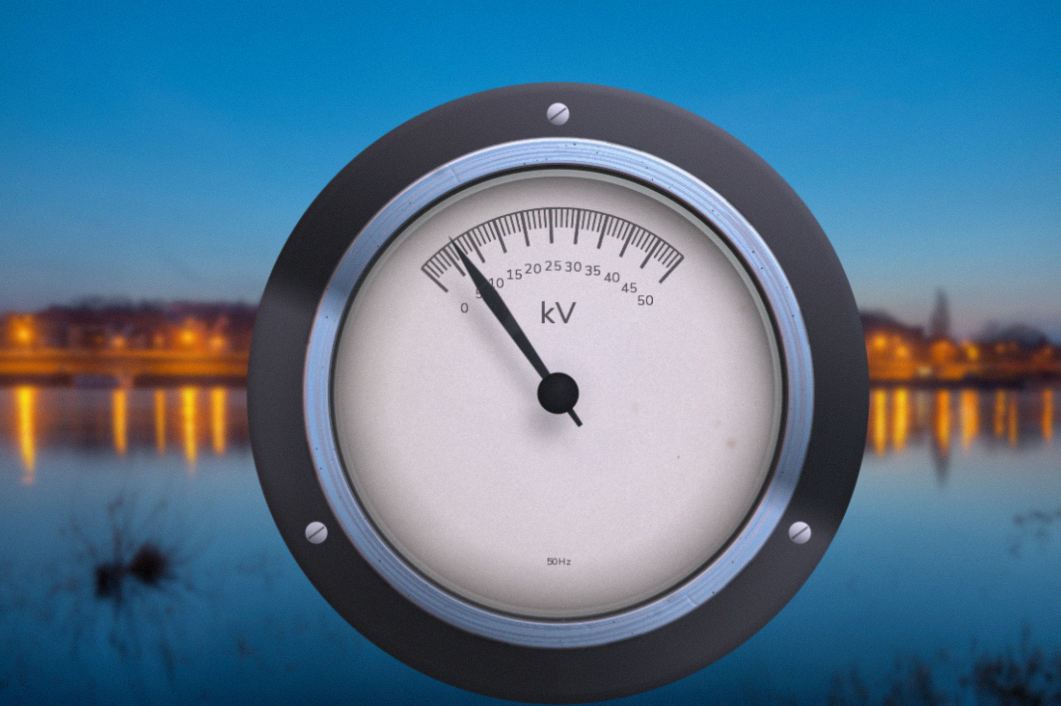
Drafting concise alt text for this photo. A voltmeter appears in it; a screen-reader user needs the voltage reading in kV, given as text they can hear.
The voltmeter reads 7 kV
